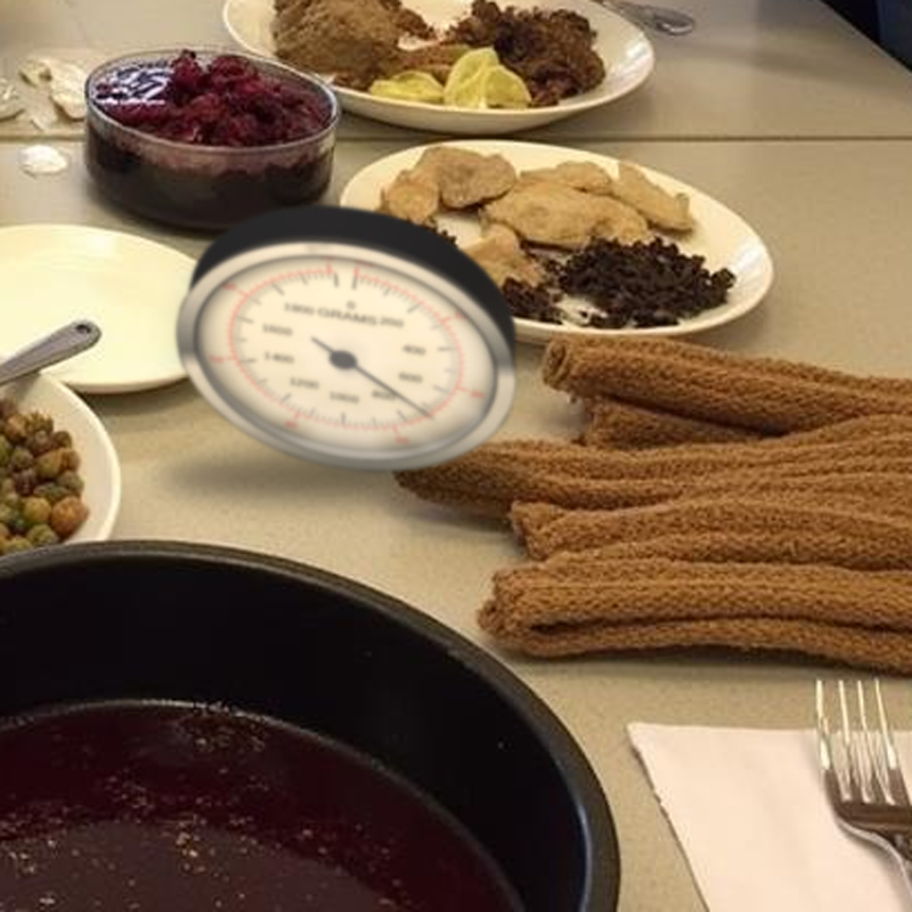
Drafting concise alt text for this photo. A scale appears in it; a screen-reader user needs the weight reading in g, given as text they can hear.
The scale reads 700 g
